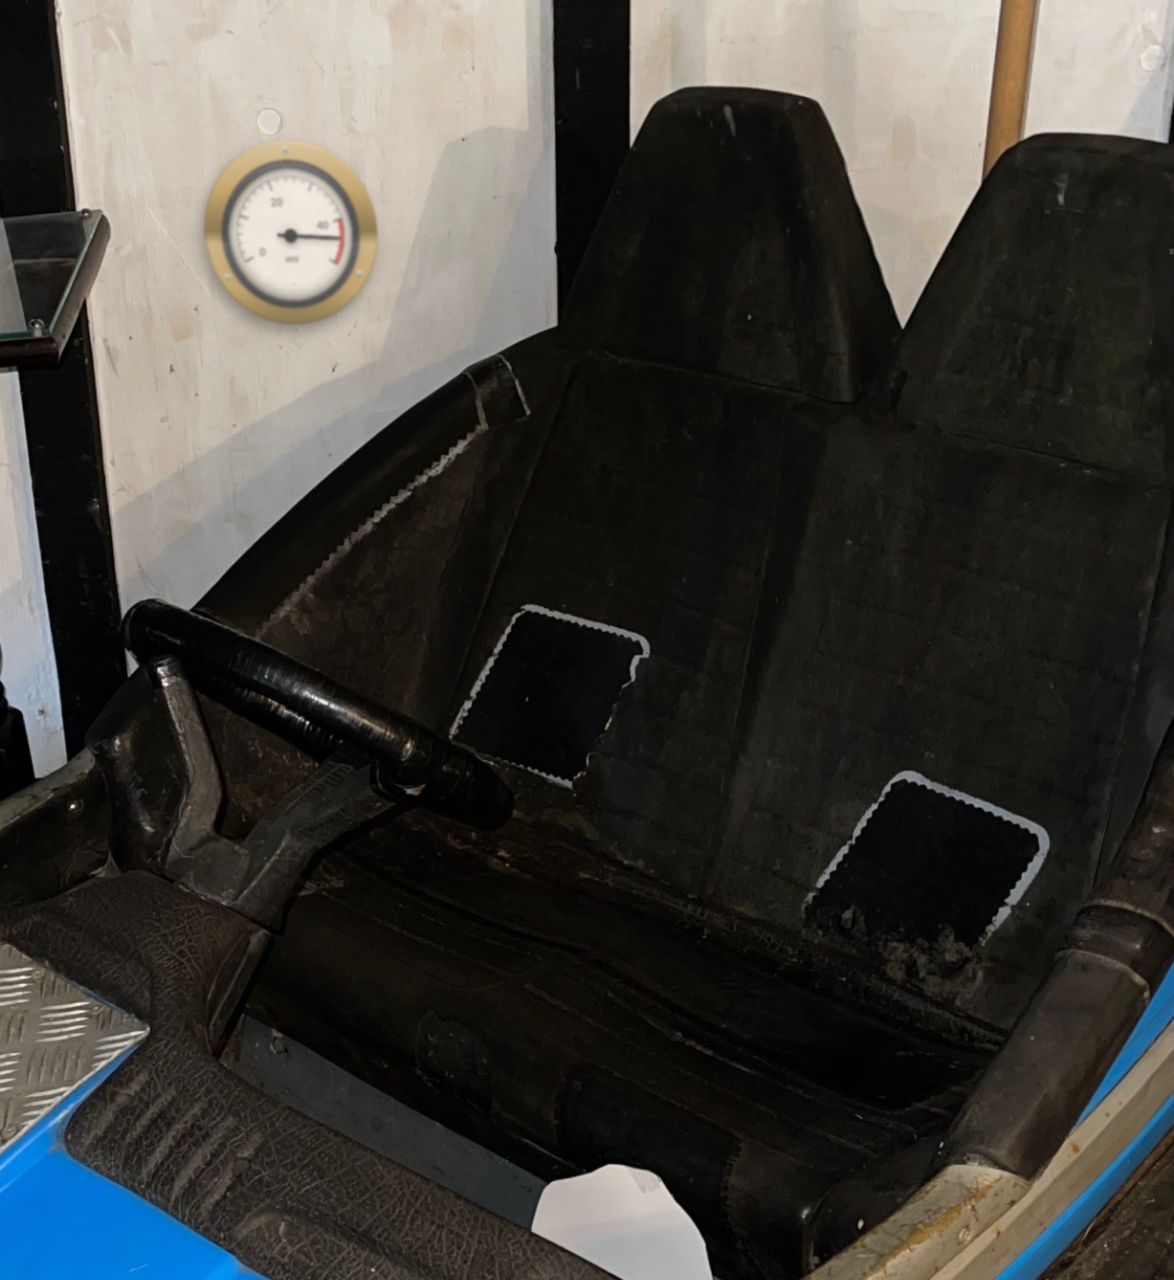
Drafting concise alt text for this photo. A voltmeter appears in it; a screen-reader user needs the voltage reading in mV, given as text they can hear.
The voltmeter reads 44 mV
